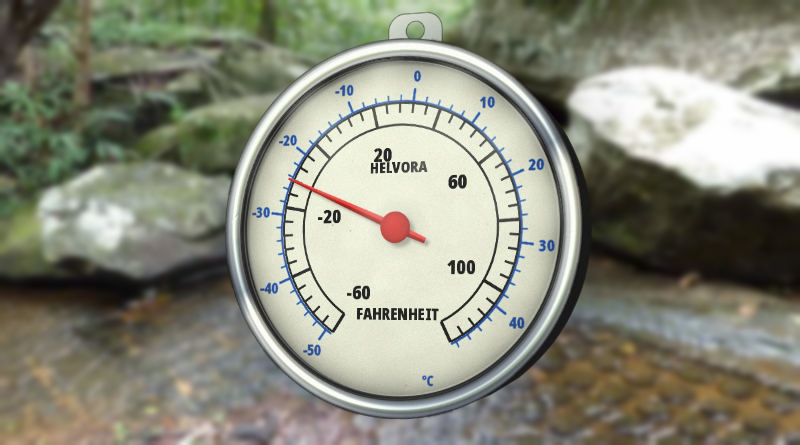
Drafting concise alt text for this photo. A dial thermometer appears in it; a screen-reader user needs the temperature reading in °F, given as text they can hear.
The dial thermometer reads -12 °F
